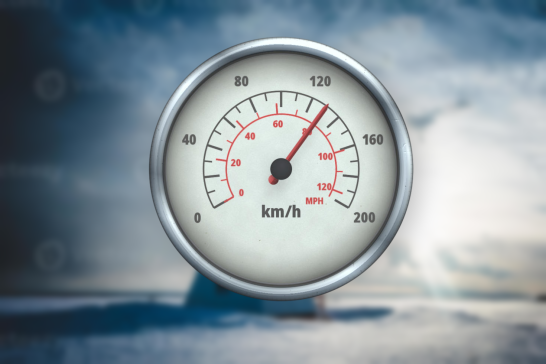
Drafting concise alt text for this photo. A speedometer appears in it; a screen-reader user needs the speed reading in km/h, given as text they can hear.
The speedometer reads 130 km/h
